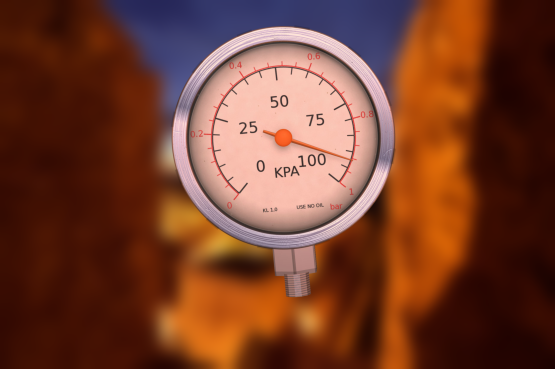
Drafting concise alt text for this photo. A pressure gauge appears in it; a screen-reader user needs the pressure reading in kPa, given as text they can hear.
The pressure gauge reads 92.5 kPa
